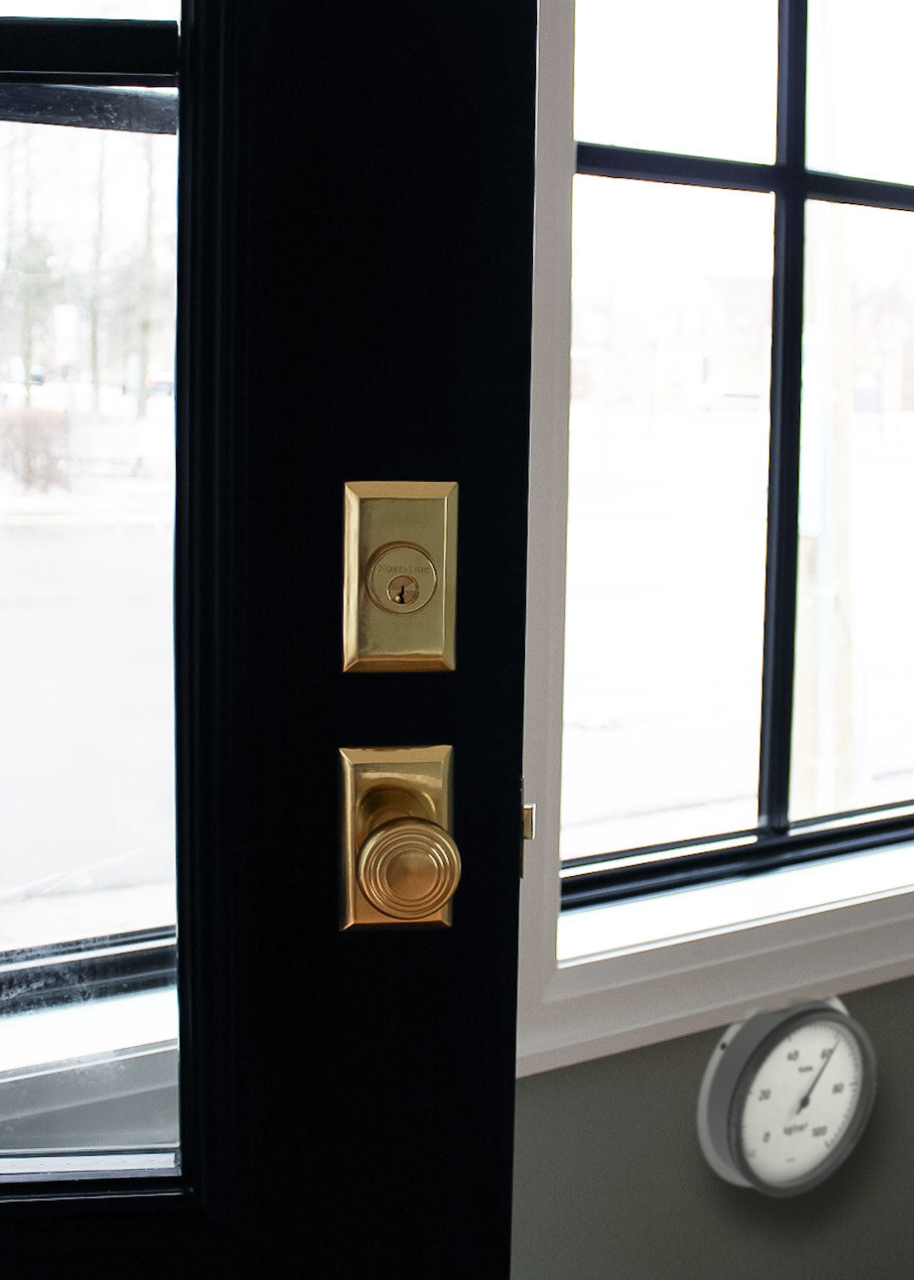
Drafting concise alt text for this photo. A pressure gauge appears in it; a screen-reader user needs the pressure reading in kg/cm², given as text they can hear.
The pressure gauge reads 60 kg/cm²
